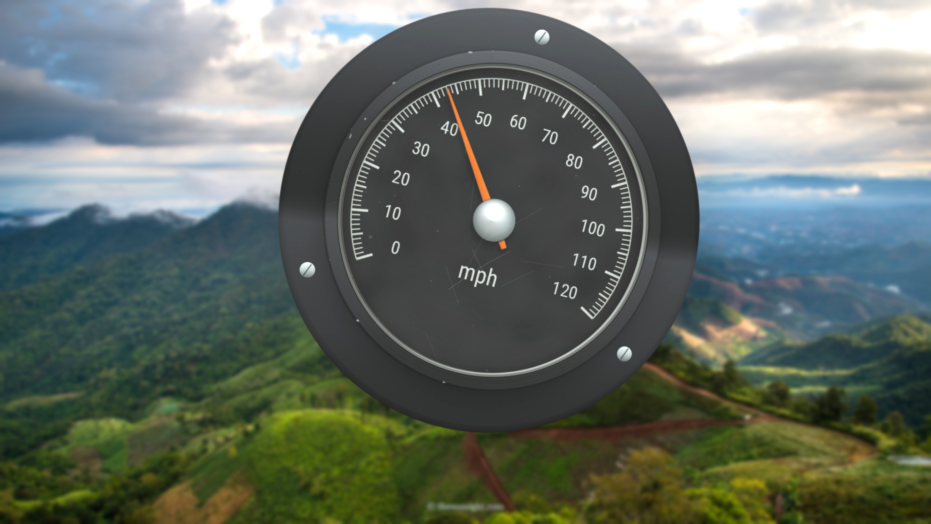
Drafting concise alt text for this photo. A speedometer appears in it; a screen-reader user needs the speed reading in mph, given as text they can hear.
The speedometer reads 43 mph
